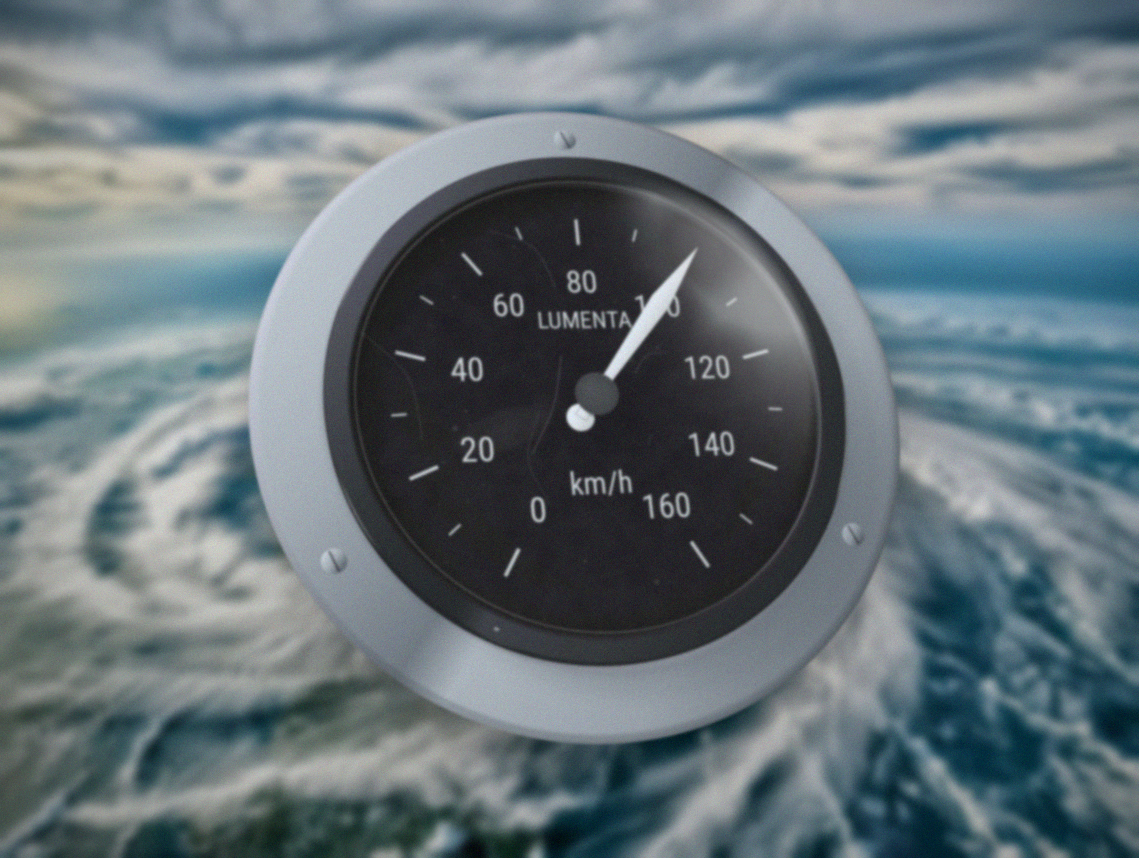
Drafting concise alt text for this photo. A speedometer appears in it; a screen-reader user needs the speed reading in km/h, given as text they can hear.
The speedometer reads 100 km/h
